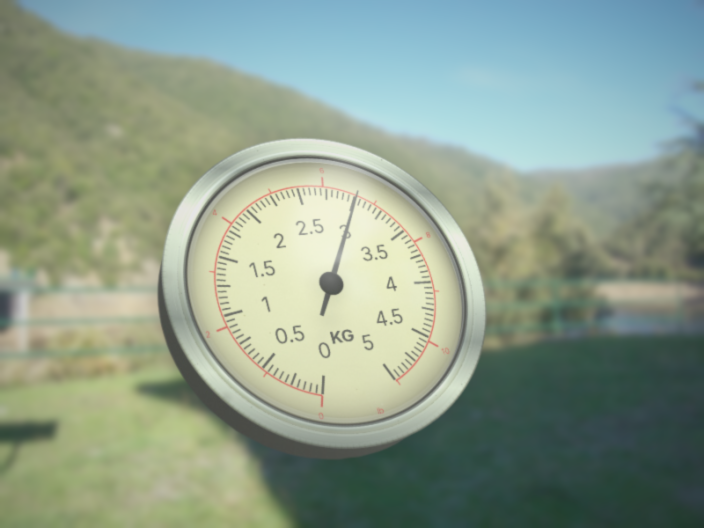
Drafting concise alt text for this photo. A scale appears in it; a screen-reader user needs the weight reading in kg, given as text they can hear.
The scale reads 3 kg
